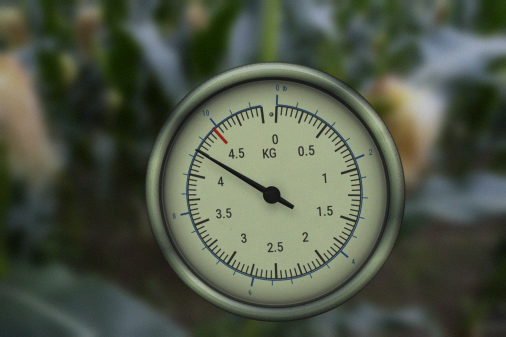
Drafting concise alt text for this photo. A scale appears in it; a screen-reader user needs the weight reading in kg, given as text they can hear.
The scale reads 4.25 kg
